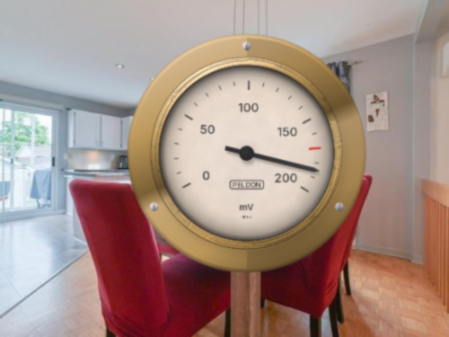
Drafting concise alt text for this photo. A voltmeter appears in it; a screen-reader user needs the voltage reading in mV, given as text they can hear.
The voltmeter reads 185 mV
